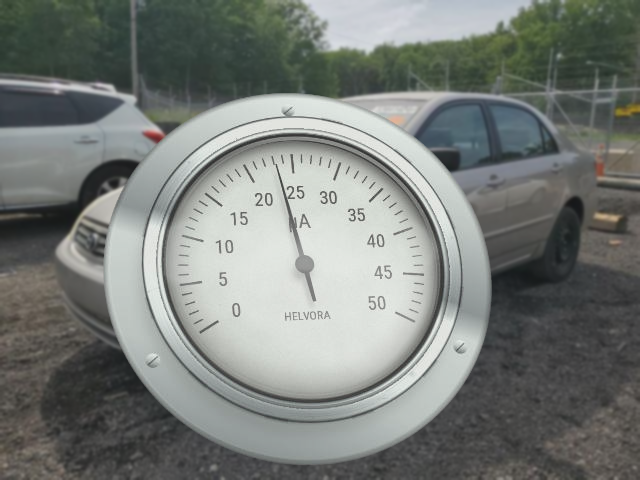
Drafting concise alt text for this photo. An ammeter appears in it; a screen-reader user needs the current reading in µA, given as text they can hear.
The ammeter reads 23 µA
